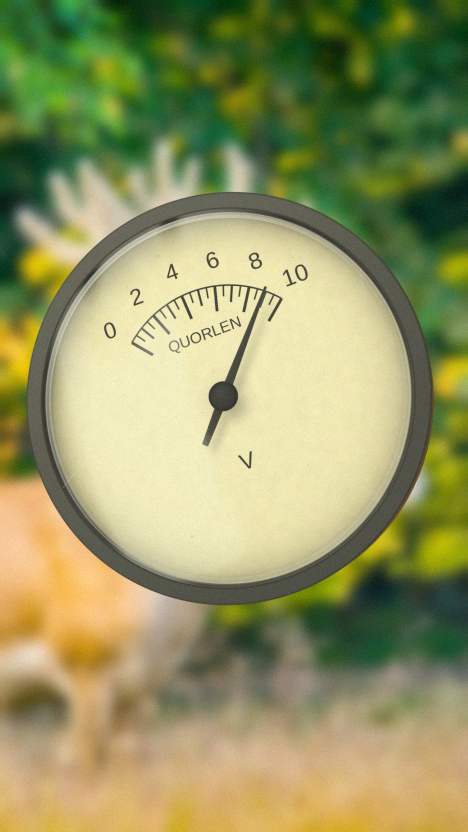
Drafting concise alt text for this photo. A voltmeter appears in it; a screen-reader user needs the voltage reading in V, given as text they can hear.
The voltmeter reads 9 V
